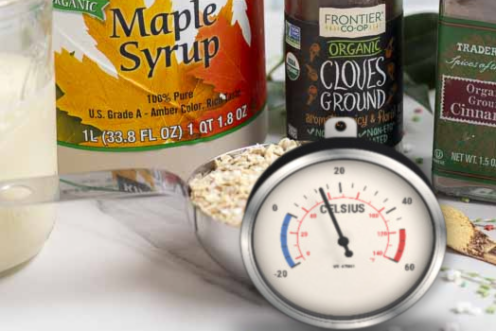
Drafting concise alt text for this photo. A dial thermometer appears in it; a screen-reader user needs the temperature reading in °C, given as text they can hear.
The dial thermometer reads 14 °C
